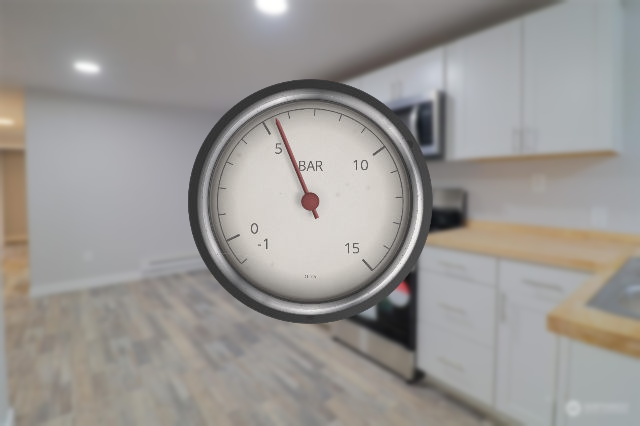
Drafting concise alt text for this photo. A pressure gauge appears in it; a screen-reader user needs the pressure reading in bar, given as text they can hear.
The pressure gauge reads 5.5 bar
